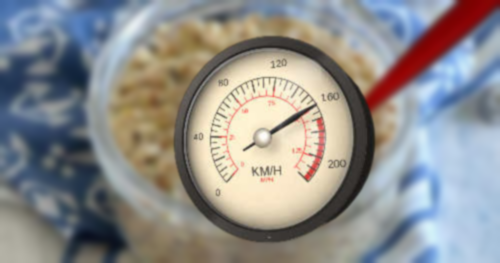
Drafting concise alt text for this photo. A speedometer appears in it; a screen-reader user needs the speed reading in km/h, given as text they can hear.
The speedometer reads 160 km/h
